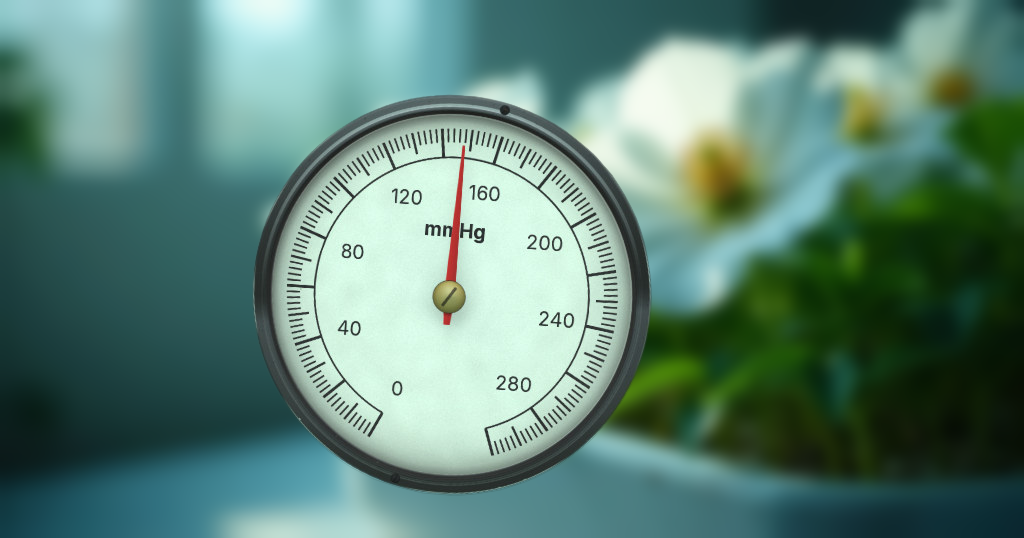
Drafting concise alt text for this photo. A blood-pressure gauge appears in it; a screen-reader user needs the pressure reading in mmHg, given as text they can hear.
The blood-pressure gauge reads 148 mmHg
